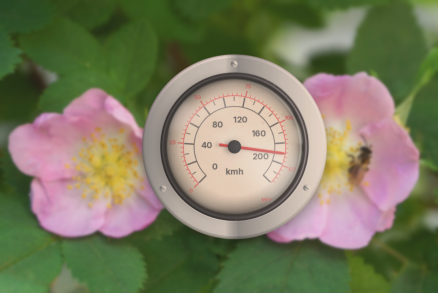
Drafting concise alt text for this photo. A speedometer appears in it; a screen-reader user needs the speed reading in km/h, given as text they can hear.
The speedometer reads 190 km/h
